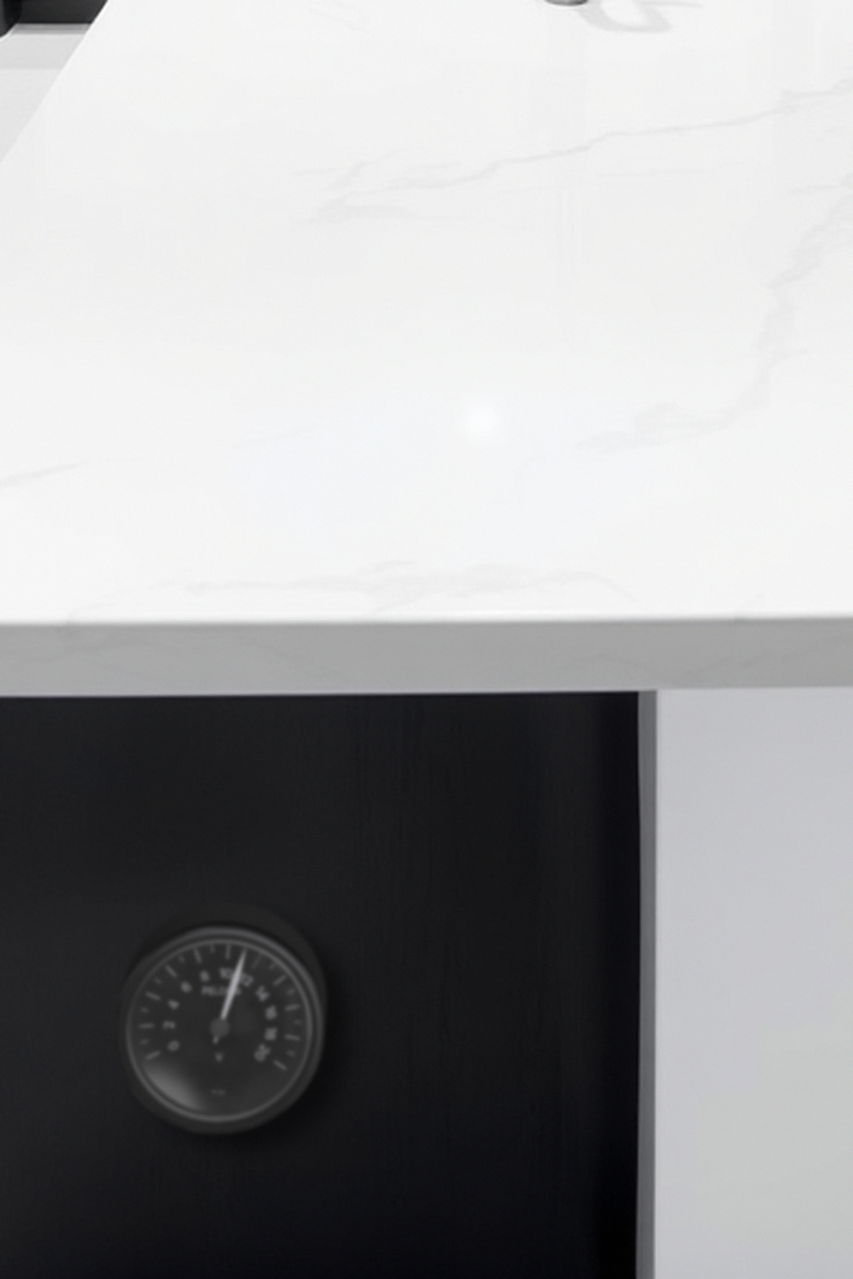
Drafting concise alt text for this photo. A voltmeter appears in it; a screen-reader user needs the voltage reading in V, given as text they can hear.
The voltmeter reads 11 V
